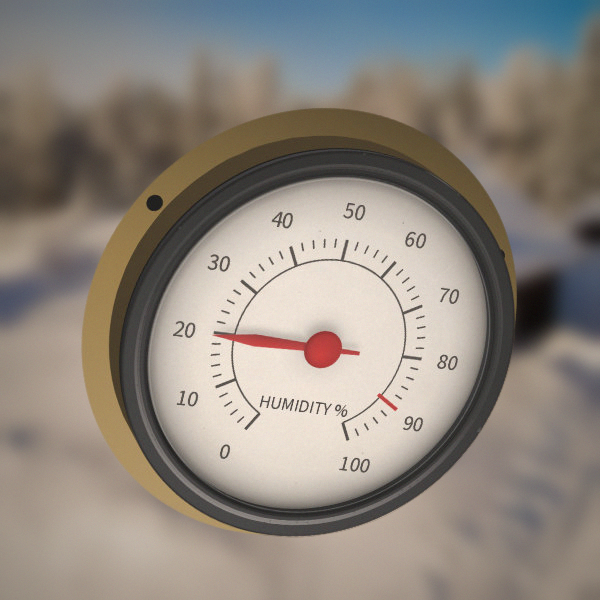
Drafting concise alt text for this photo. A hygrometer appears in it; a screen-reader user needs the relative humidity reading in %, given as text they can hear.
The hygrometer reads 20 %
